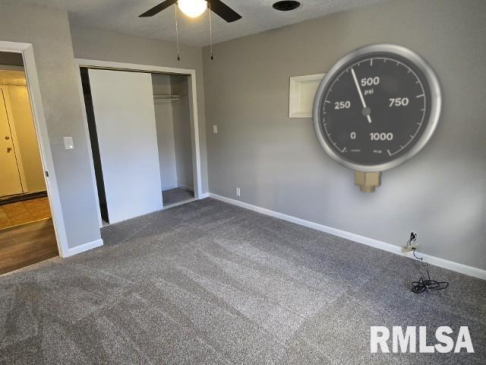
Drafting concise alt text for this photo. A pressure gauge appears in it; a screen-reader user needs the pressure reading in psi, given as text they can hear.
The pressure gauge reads 425 psi
